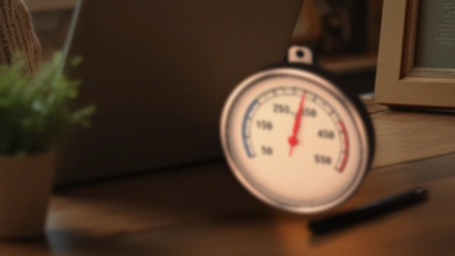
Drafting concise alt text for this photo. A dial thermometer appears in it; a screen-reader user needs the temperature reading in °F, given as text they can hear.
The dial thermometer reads 325 °F
